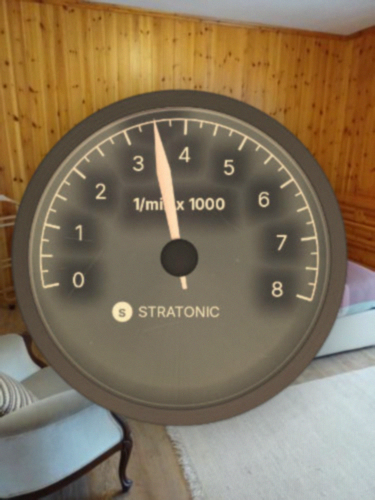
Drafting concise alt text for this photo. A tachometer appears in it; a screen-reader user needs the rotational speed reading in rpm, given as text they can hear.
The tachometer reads 3500 rpm
